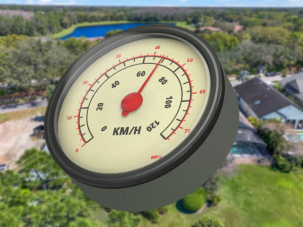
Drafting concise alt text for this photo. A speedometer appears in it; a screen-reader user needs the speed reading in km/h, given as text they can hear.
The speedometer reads 70 km/h
